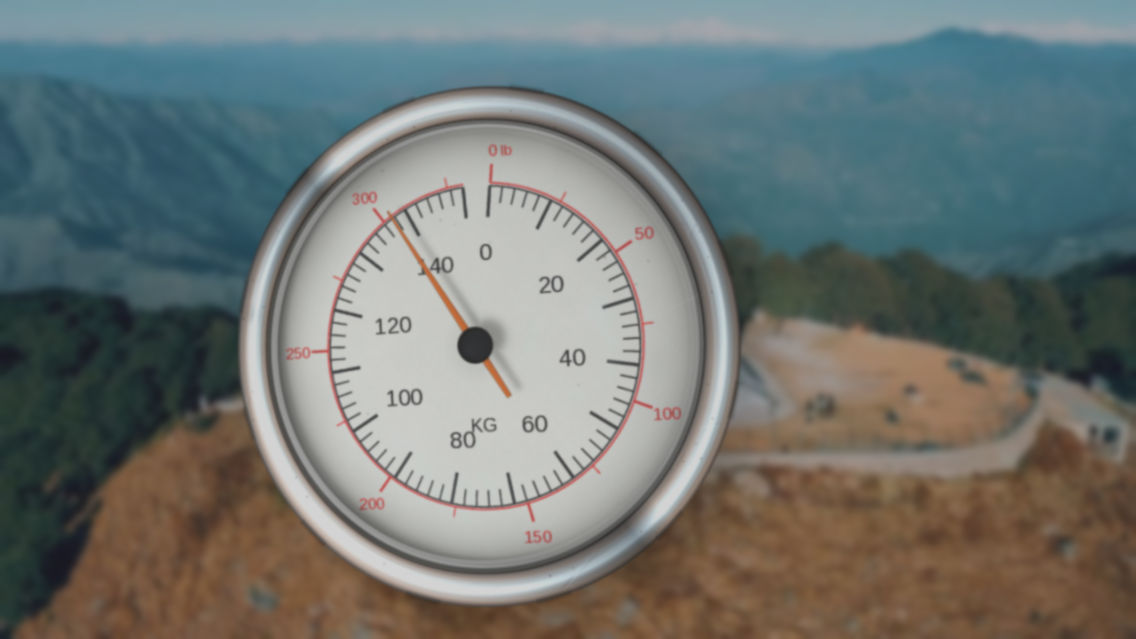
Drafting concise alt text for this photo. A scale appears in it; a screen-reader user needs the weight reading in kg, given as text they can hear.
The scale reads 138 kg
